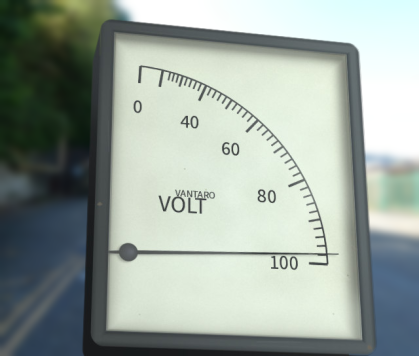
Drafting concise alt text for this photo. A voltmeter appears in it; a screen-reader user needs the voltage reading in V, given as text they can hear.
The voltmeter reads 98 V
